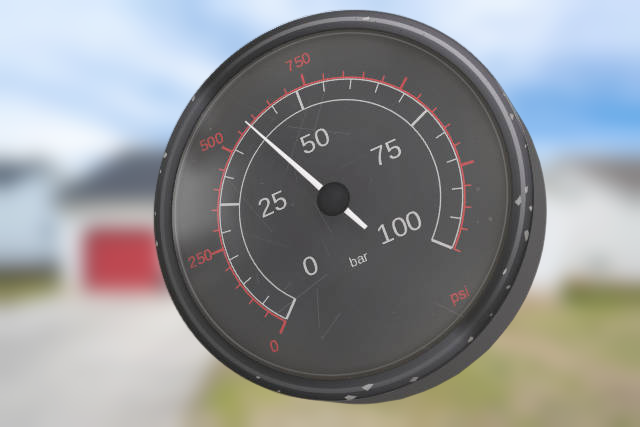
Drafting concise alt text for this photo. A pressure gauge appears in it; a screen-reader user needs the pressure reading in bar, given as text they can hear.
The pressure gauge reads 40 bar
